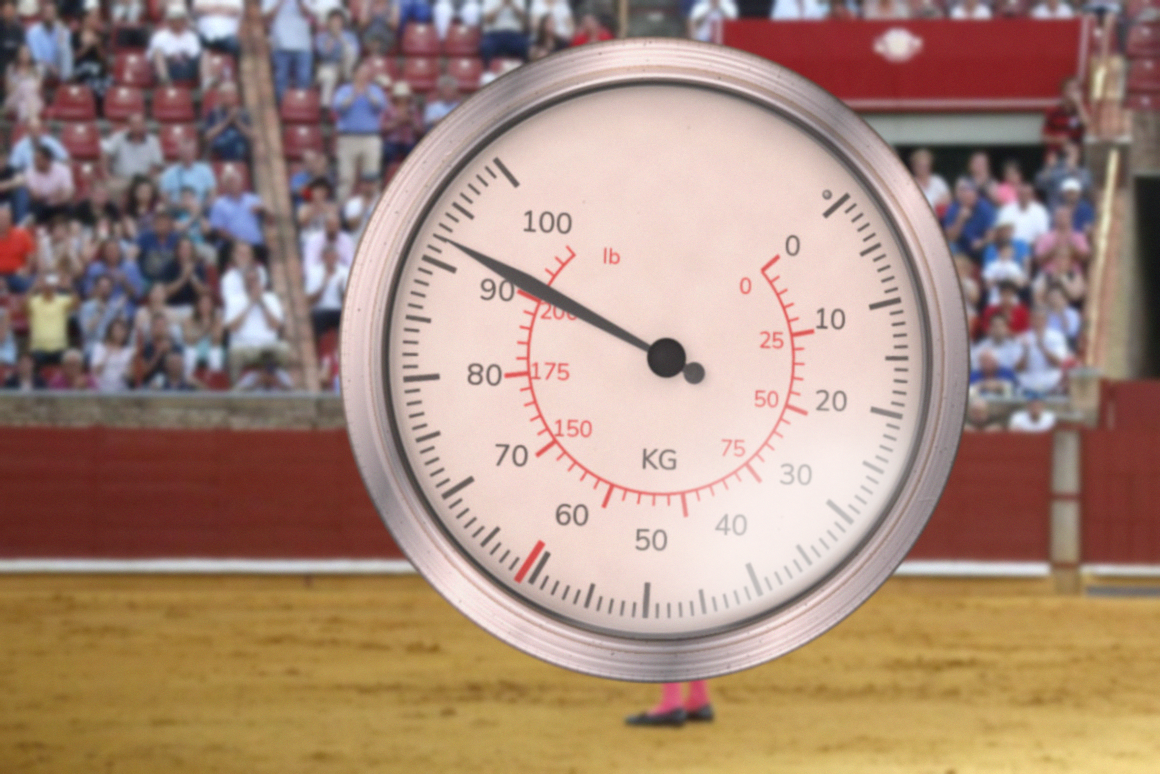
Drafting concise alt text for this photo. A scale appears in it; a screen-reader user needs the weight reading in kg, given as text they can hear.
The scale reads 92 kg
